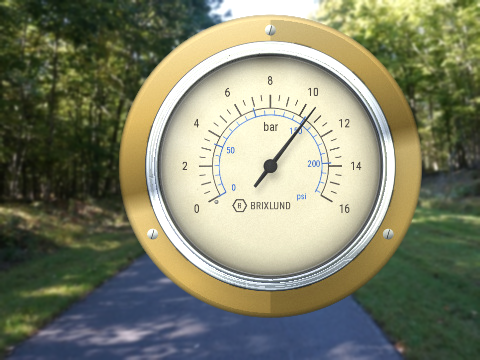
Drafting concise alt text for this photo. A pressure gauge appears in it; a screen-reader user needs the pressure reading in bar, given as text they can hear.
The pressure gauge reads 10.5 bar
